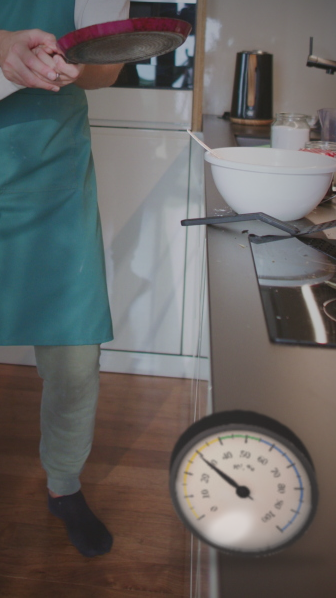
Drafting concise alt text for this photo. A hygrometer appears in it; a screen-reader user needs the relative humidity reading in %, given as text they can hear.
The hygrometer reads 30 %
